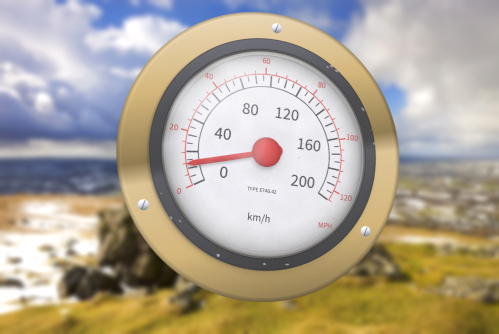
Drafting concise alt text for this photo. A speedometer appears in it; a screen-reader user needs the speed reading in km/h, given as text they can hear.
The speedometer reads 12.5 km/h
